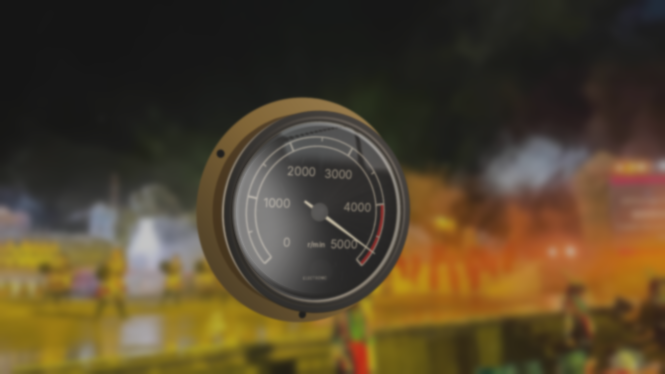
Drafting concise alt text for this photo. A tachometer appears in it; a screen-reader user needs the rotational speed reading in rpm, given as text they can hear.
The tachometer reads 4750 rpm
